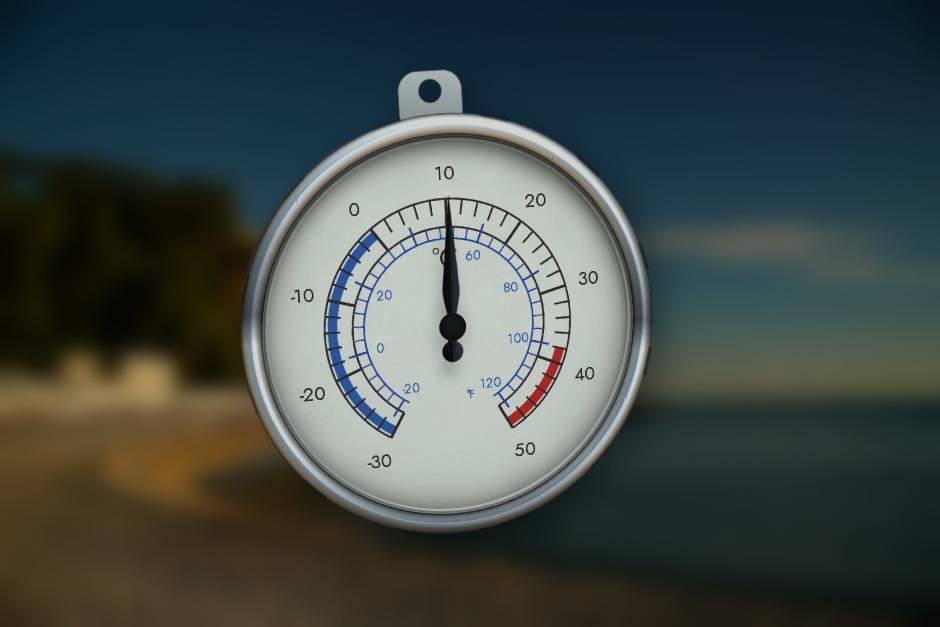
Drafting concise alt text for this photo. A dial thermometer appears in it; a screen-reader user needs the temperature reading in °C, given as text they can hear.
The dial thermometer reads 10 °C
